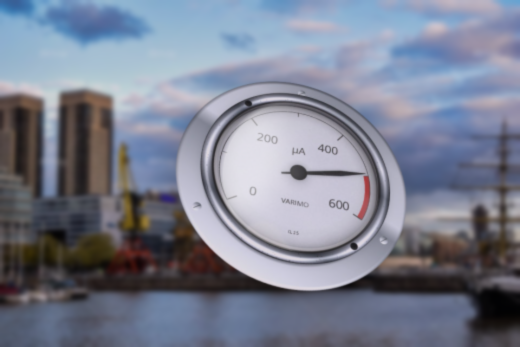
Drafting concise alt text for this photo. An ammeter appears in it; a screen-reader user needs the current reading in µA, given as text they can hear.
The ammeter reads 500 µA
